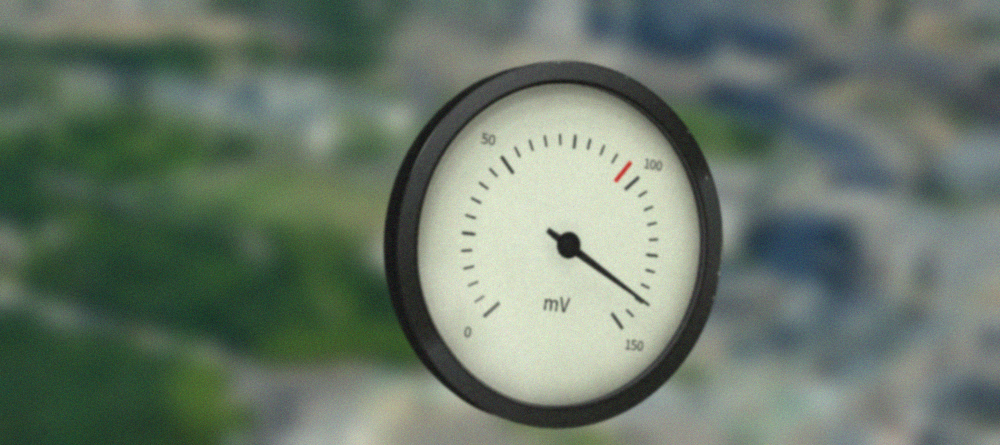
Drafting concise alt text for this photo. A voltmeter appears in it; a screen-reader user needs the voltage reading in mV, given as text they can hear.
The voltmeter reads 140 mV
